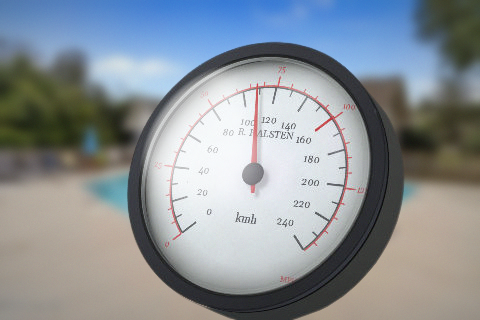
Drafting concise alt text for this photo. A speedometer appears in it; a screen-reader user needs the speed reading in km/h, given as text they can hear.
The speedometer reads 110 km/h
